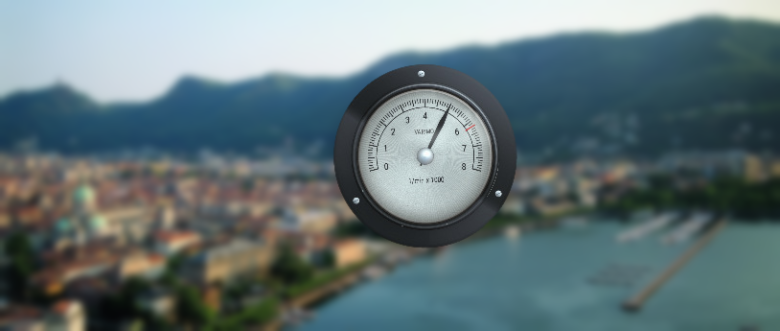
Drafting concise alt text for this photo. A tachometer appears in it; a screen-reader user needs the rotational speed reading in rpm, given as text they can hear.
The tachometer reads 5000 rpm
